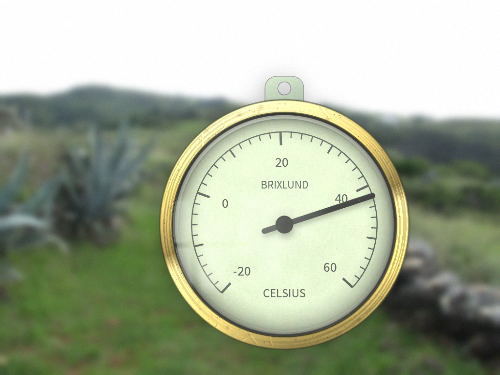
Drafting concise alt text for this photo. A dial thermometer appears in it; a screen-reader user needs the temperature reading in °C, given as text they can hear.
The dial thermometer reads 42 °C
